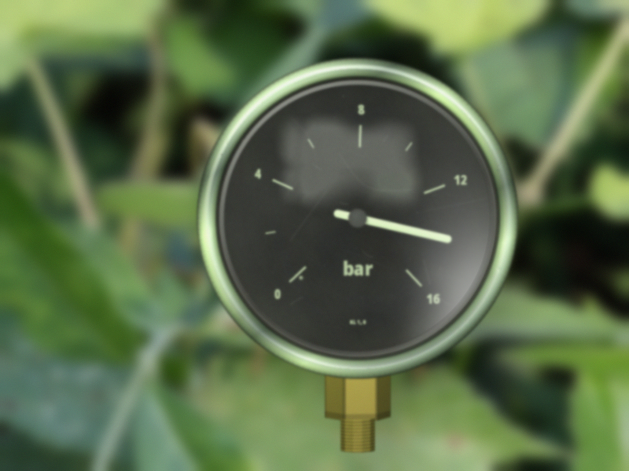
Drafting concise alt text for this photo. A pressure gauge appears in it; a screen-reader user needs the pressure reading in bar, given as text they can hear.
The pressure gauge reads 14 bar
